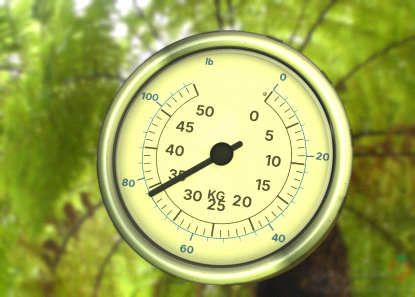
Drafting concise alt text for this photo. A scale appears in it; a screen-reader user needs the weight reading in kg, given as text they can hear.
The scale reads 34 kg
